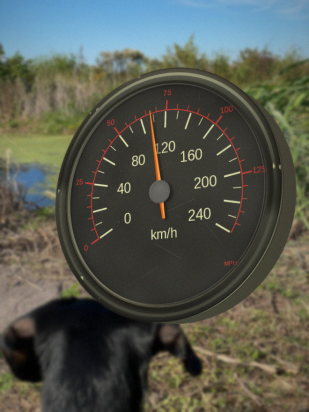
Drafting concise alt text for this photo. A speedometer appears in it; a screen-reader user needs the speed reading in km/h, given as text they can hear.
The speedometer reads 110 km/h
